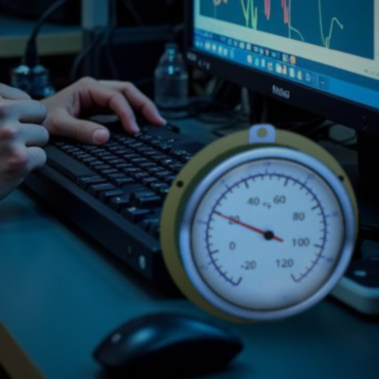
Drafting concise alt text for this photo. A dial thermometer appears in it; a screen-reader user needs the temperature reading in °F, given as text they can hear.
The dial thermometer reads 20 °F
